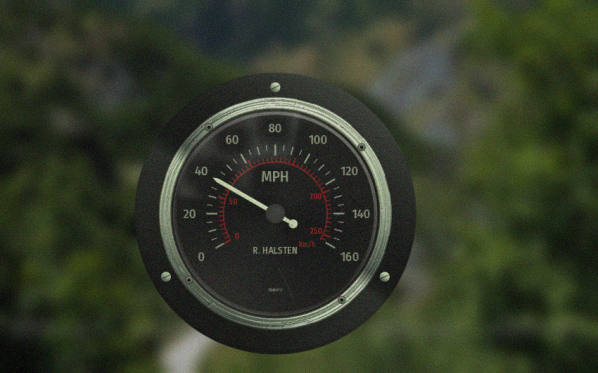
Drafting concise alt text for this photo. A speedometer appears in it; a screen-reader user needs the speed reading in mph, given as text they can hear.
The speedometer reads 40 mph
